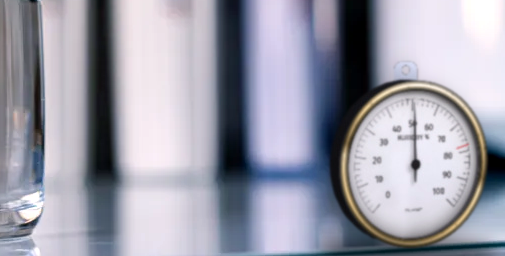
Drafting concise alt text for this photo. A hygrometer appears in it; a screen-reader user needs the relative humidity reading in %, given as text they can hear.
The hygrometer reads 50 %
